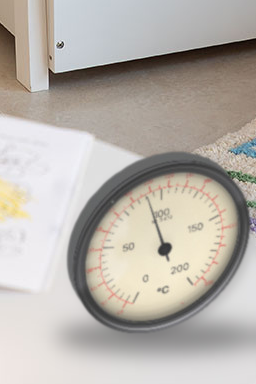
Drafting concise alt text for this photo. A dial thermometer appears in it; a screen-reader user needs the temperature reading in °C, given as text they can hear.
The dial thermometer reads 90 °C
